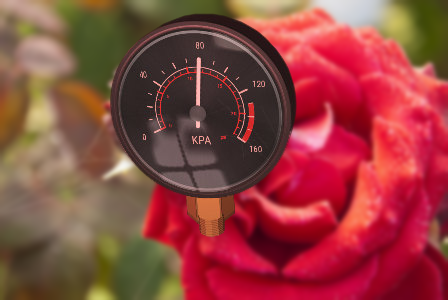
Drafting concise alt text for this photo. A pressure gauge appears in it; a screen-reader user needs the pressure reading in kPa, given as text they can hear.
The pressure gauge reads 80 kPa
